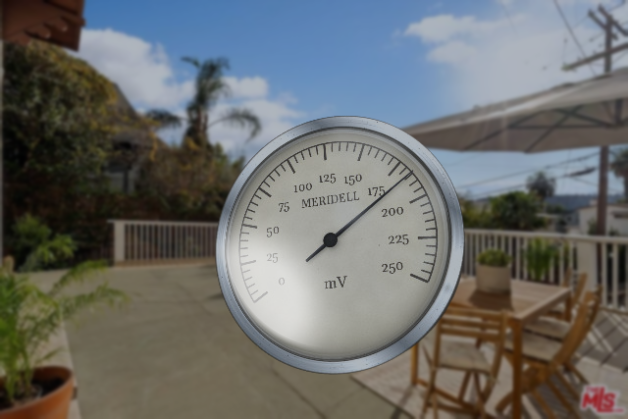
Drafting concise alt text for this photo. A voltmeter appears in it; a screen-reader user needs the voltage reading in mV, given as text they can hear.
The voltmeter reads 185 mV
